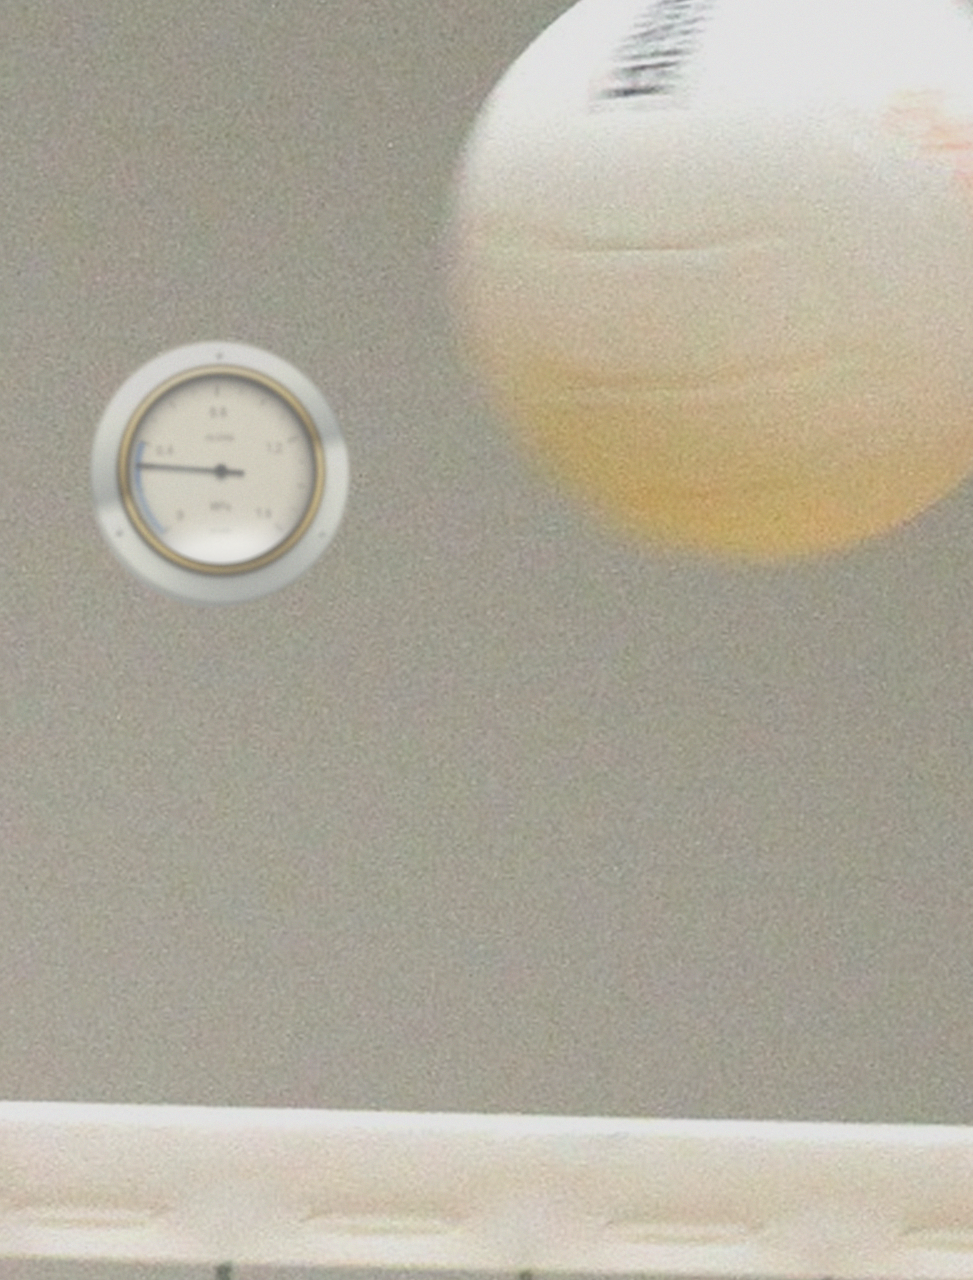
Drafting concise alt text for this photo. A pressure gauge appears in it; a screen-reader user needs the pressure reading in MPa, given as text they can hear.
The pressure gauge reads 0.3 MPa
